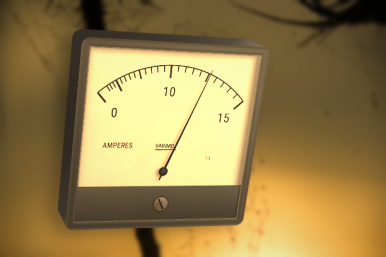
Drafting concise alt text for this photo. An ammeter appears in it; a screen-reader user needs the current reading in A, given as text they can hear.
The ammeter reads 12.5 A
